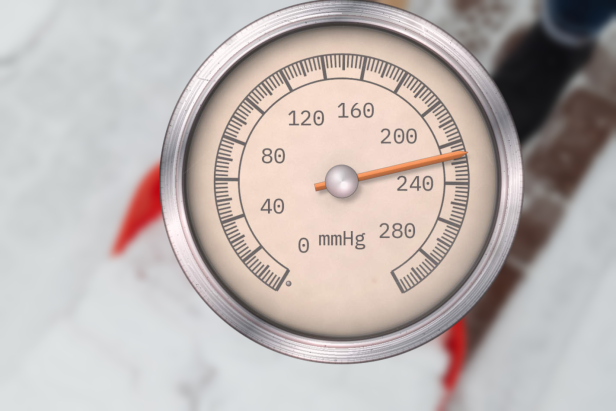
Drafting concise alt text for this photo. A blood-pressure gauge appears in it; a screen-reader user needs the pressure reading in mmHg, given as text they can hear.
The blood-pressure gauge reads 226 mmHg
